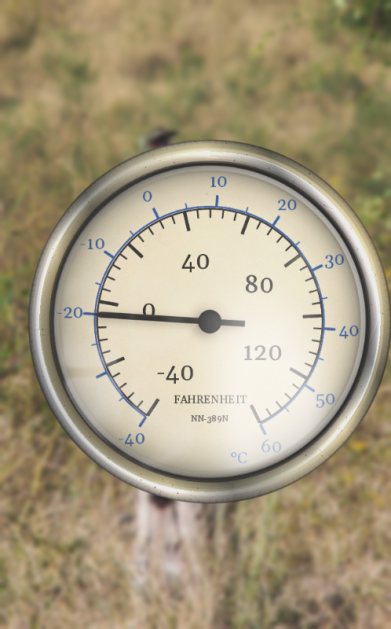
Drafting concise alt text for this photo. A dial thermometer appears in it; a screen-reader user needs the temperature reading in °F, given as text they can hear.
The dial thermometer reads -4 °F
